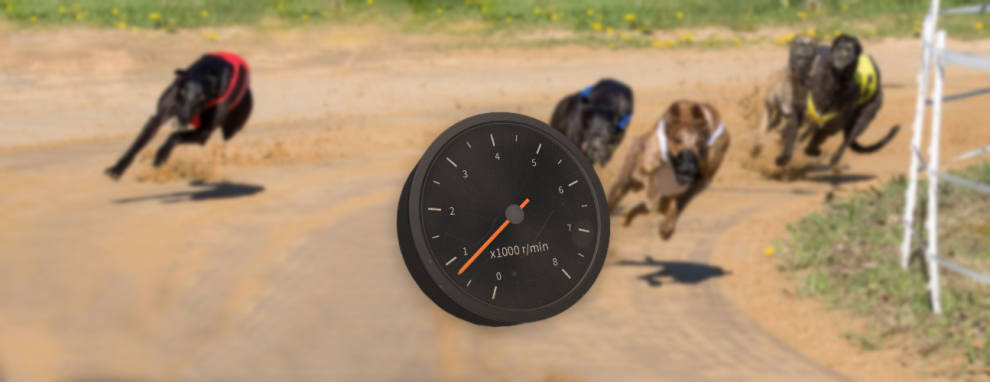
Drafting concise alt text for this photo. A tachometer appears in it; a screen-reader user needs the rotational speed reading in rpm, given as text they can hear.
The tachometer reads 750 rpm
